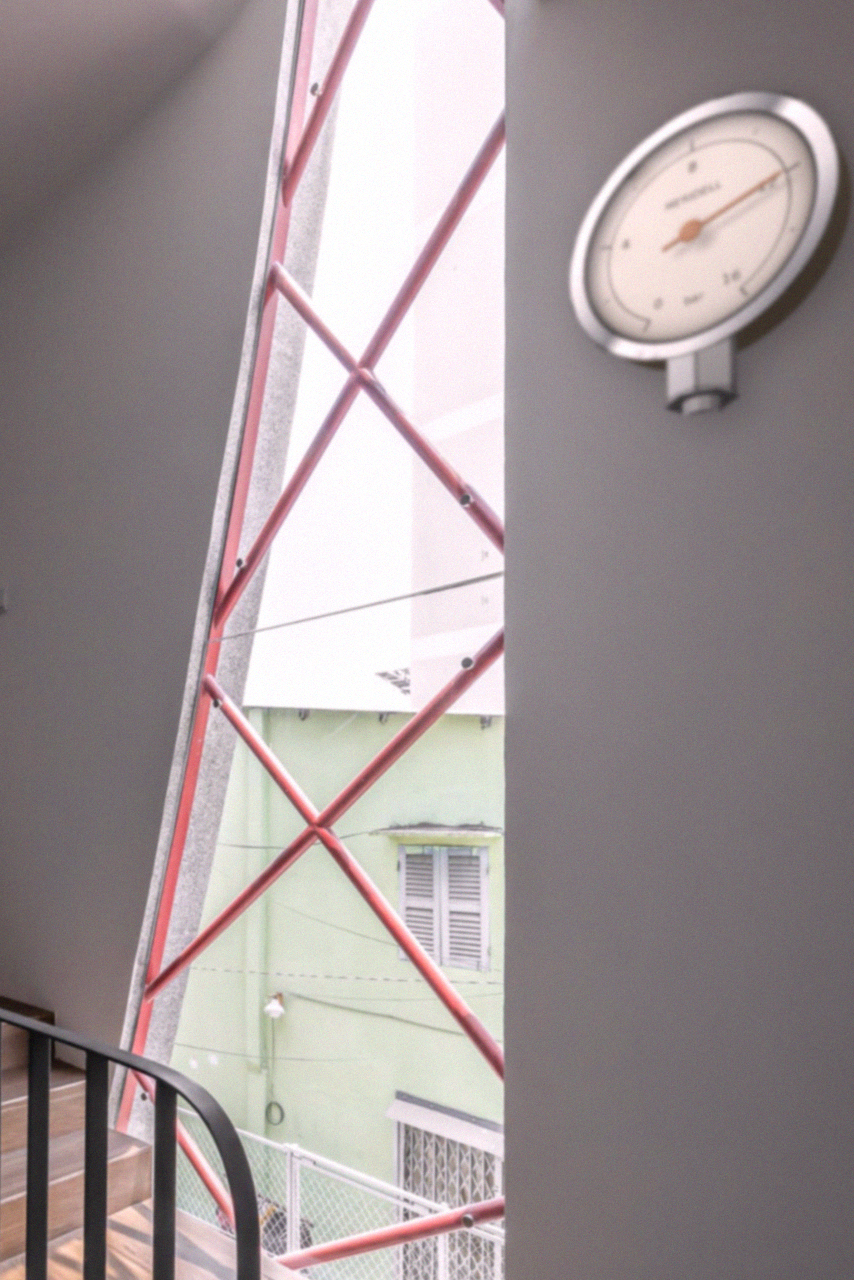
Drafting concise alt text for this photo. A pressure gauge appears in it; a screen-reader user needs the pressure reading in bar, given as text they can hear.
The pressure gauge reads 12 bar
